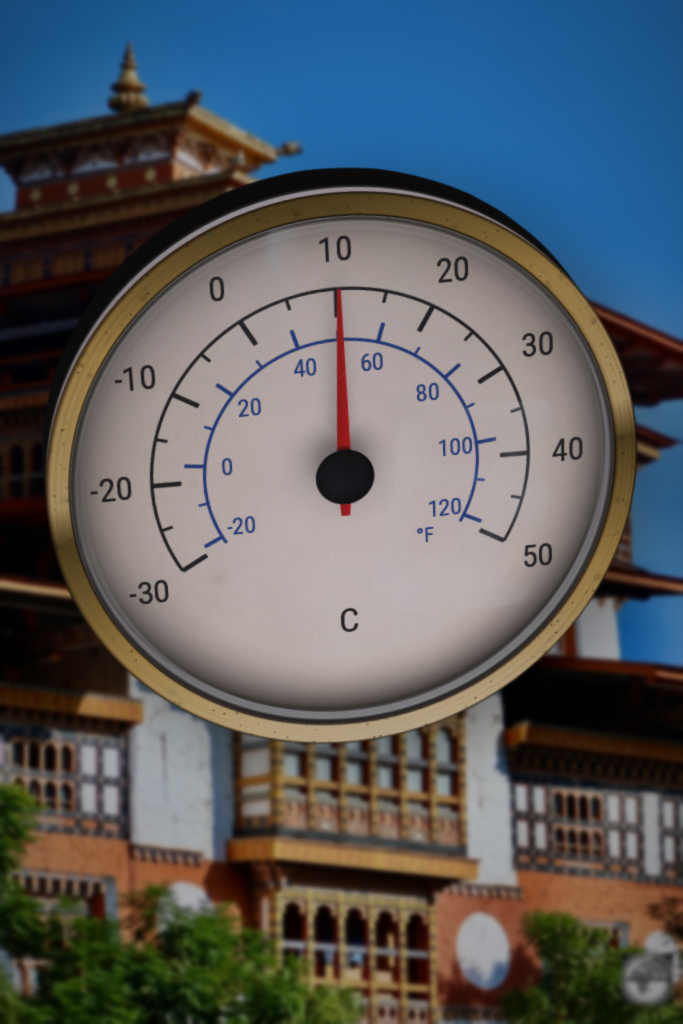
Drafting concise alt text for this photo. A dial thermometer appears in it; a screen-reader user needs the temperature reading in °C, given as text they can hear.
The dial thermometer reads 10 °C
